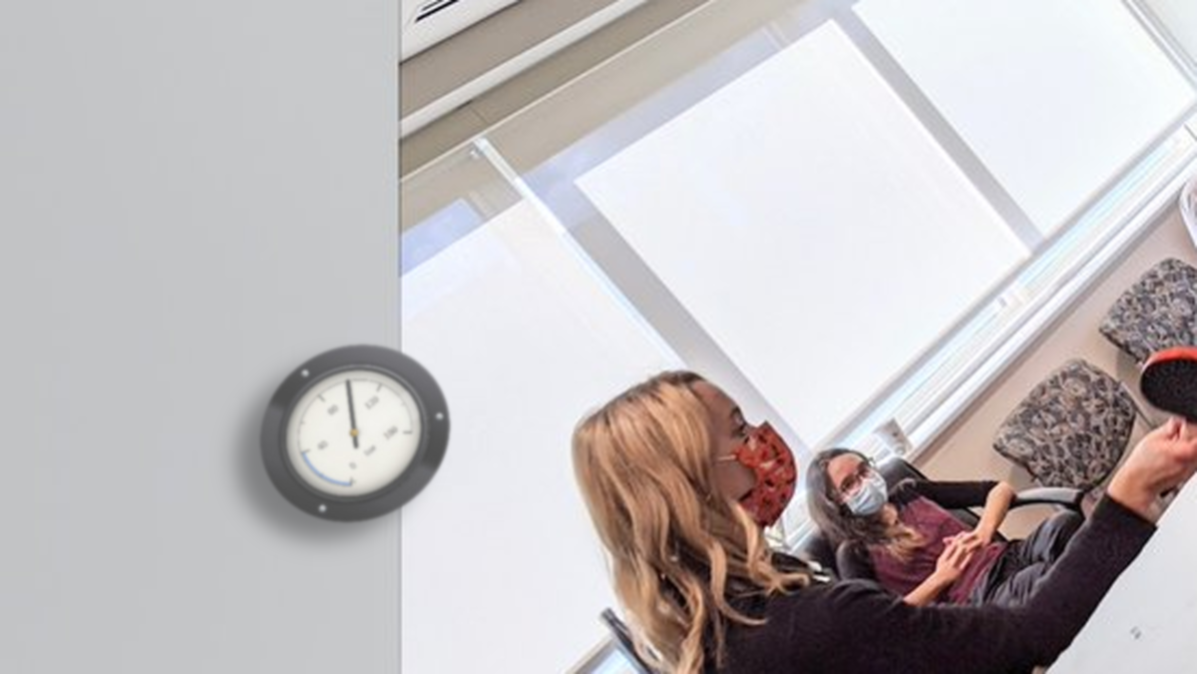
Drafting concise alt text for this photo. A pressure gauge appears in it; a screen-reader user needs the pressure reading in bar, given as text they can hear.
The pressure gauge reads 100 bar
